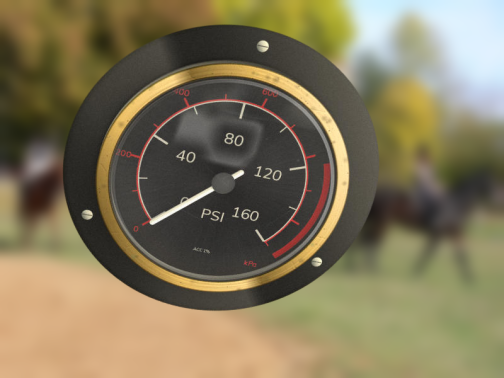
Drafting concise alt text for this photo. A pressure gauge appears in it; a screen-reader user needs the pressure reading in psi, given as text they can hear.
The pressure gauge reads 0 psi
